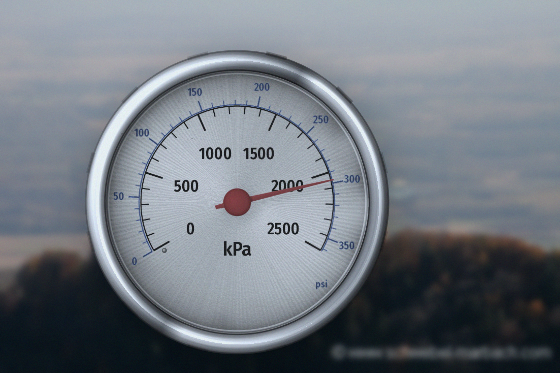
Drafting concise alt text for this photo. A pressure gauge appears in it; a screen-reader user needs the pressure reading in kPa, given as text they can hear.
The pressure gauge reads 2050 kPa
